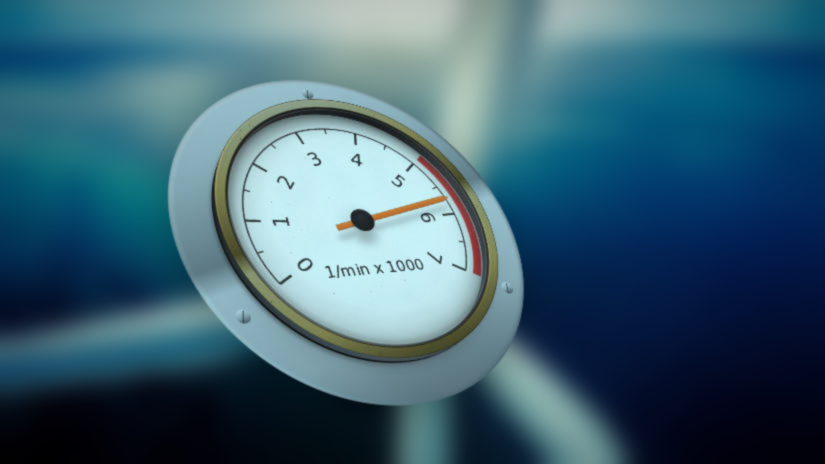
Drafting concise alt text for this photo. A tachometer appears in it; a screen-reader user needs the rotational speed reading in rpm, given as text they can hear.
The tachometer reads 5750 rpm
